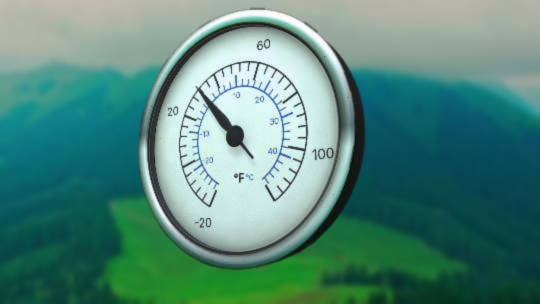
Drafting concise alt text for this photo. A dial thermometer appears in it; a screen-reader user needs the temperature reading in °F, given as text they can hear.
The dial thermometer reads 32 °F
